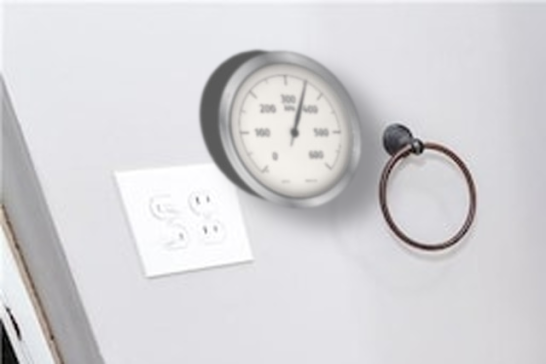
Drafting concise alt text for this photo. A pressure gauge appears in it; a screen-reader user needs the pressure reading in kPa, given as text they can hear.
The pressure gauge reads 350 kPa
